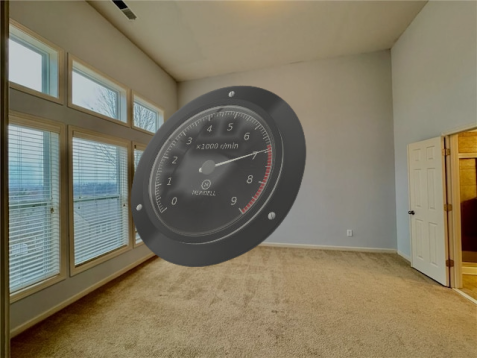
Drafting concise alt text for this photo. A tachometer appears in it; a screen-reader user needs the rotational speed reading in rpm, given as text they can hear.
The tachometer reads 7000 rpm
